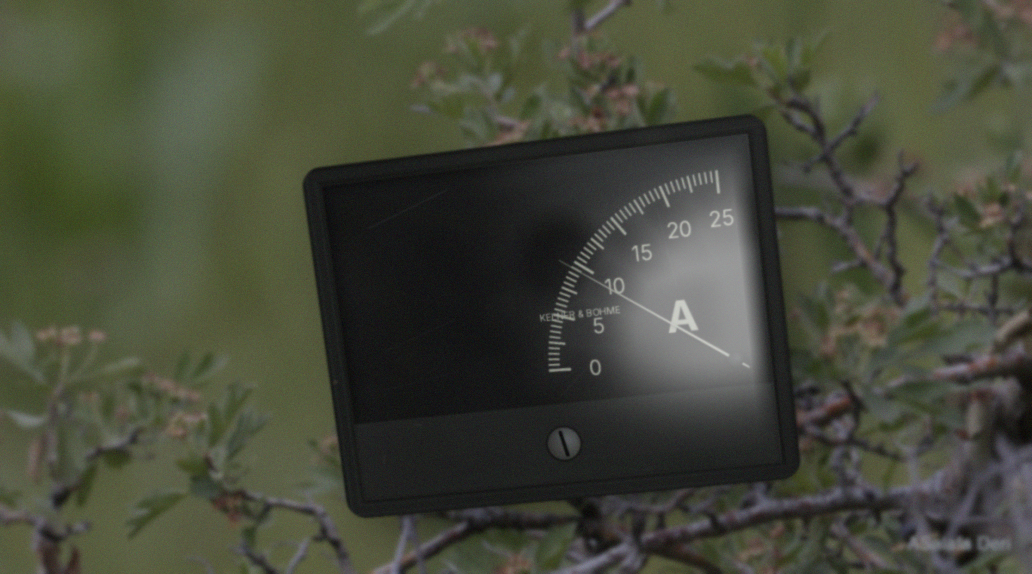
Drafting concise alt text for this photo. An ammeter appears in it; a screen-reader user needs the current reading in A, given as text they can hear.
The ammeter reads 9.5 A
